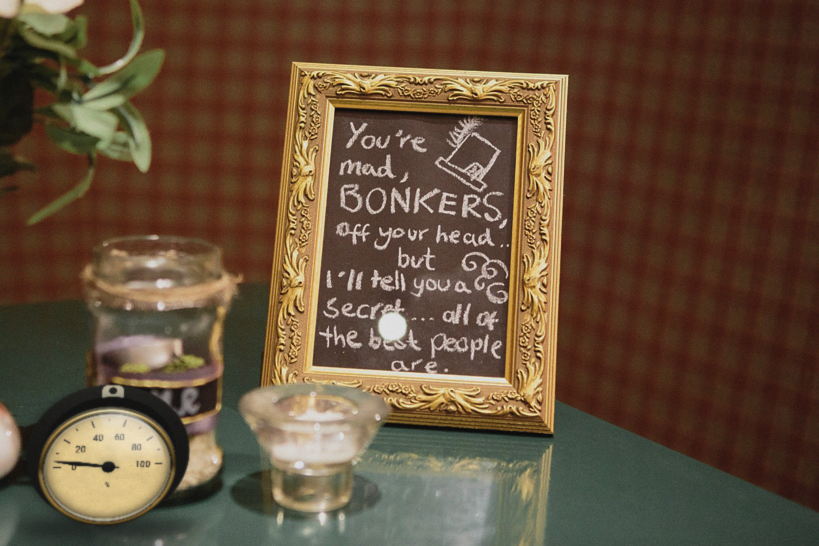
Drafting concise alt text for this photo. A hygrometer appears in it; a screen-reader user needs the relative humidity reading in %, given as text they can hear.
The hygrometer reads 5 %
